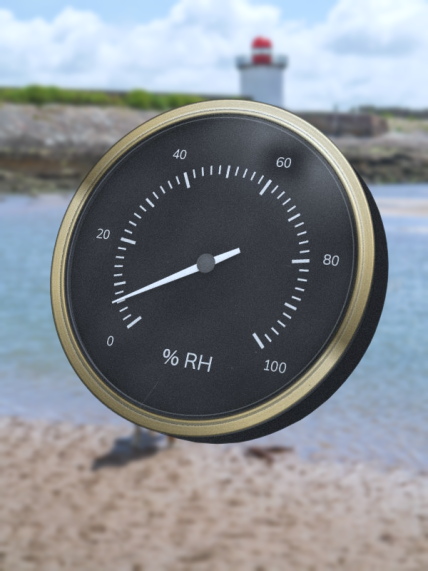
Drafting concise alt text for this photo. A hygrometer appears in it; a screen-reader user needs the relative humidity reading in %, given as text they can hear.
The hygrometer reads 6 %
